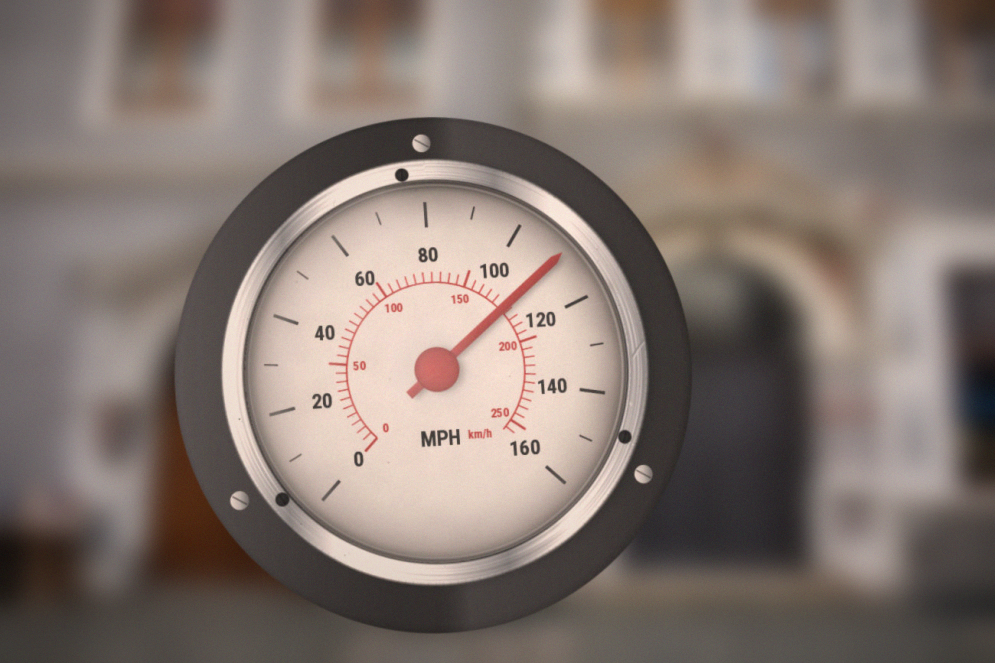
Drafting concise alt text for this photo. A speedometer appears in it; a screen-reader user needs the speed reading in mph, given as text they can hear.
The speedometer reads 110 mph
